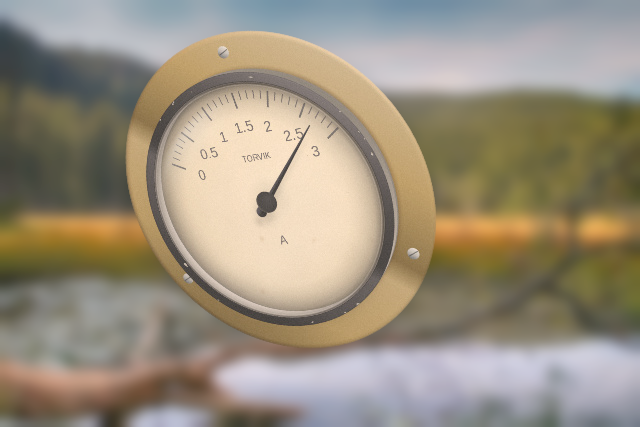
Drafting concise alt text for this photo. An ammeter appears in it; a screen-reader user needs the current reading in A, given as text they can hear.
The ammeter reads 2.7 A
